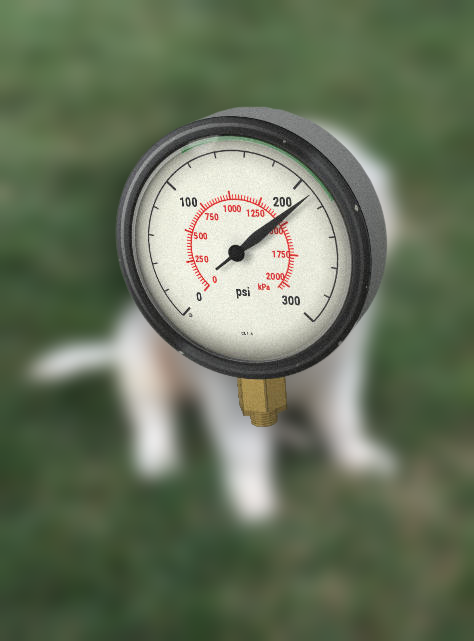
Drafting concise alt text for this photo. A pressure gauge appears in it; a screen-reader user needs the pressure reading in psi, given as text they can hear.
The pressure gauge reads 210 psi
